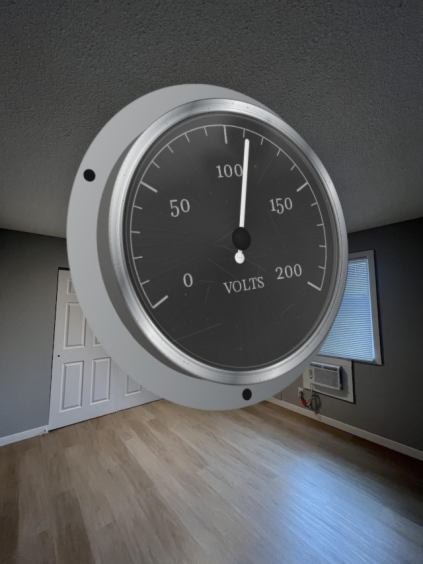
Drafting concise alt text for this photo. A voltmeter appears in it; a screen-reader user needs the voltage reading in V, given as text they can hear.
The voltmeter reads 110 V
